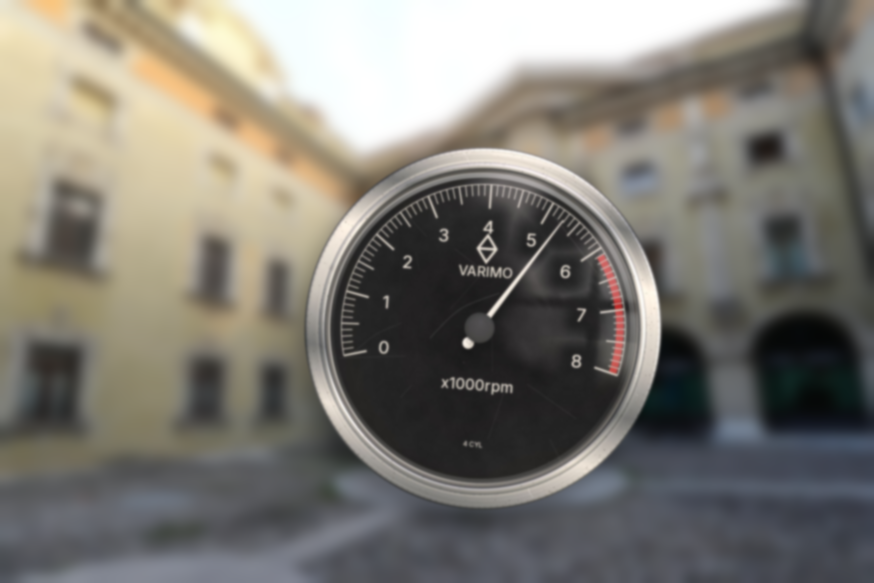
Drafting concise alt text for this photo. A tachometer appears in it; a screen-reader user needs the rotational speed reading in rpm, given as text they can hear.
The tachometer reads 5300 rpm
